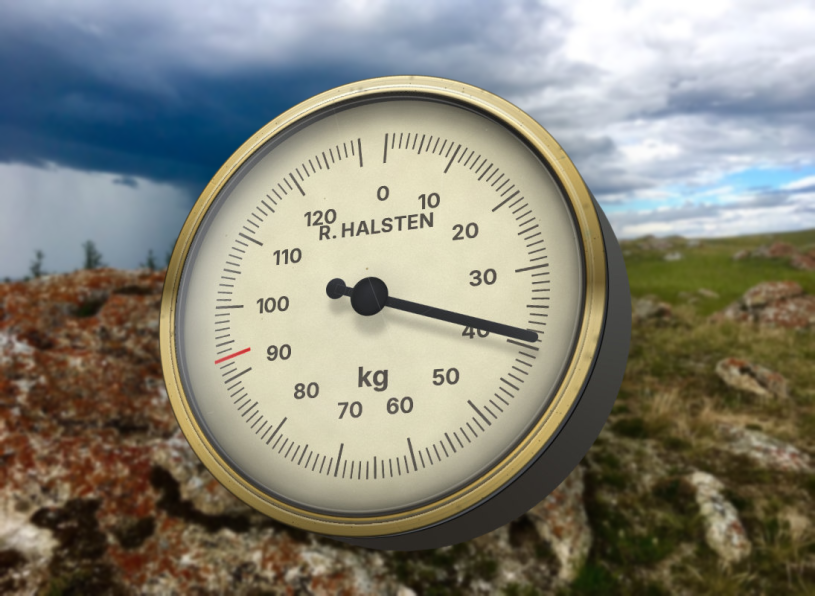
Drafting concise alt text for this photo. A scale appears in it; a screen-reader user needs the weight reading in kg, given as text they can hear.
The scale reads 39 kg
